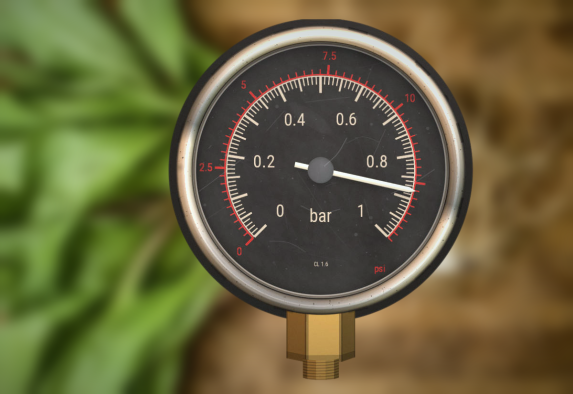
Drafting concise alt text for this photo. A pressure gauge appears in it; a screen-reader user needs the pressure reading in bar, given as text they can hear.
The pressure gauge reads 0.88 bar
